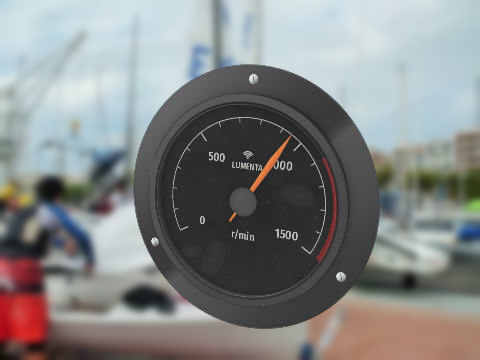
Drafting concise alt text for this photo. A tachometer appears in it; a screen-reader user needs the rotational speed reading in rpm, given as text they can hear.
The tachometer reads 950 rpm
